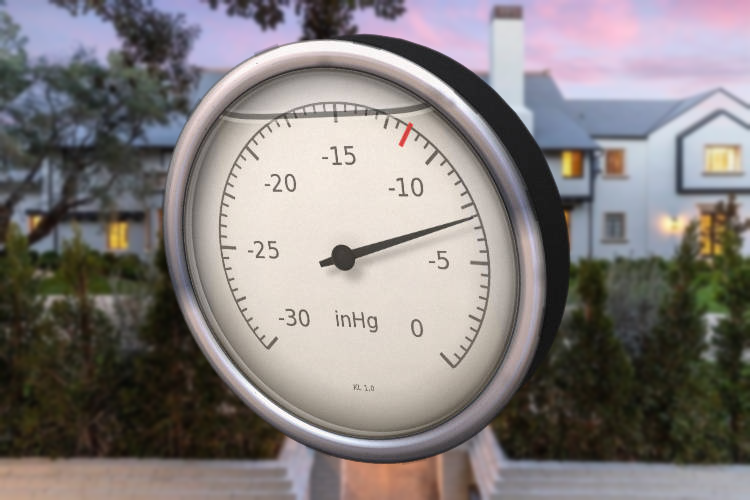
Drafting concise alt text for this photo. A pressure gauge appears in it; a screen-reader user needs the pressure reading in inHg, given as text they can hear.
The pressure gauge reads -7 inHg
